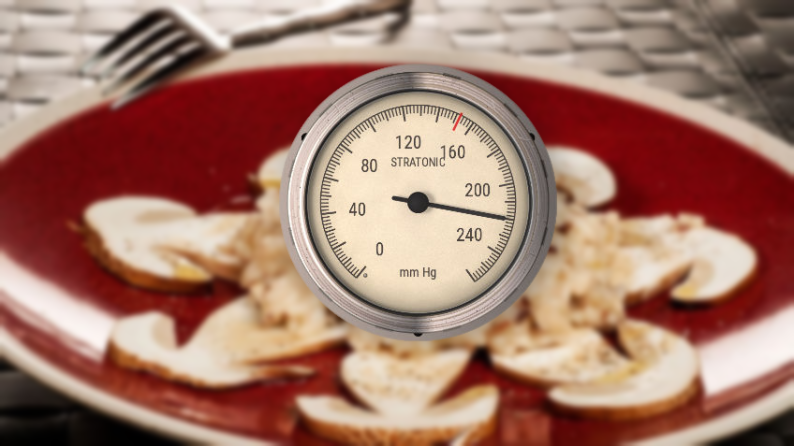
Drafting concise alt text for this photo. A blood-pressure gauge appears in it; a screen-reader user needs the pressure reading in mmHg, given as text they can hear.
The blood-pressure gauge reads 220 mmHg
